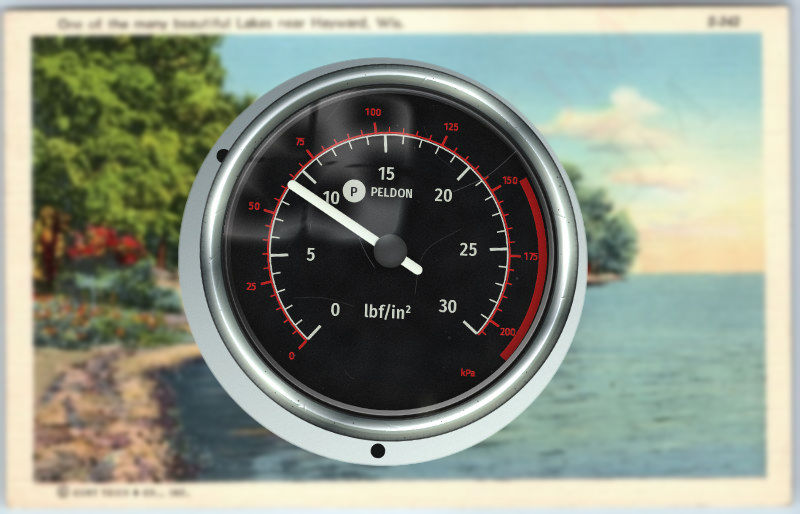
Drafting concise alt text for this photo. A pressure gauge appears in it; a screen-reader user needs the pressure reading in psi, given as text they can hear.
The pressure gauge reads 9 psi
